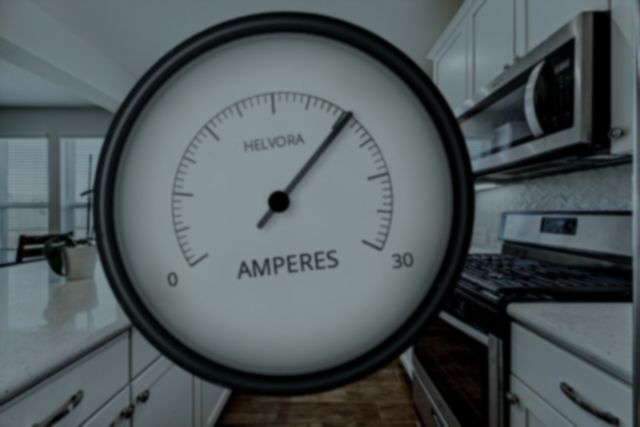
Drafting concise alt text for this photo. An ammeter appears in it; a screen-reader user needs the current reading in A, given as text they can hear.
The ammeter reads 20.5 A
